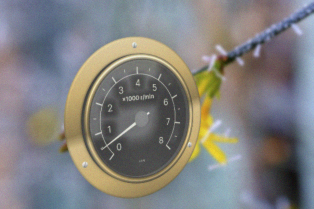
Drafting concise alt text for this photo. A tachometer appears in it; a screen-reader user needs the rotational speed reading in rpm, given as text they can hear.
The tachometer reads 500 rpm
